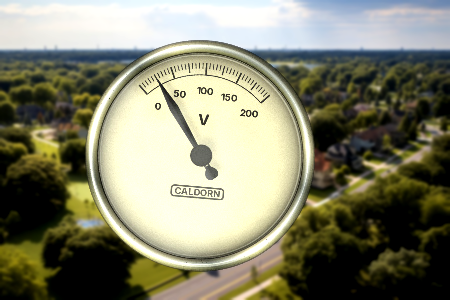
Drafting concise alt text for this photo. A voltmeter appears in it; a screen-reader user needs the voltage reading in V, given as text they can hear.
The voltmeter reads 25 V
